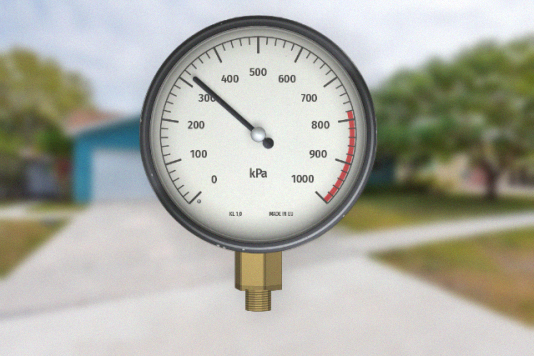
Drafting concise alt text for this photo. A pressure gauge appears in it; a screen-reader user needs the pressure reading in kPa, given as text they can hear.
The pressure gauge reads 320 kPa
